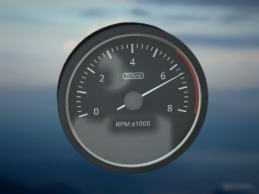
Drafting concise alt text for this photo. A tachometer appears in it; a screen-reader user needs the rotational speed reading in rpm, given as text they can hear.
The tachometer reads 6400 rpm
